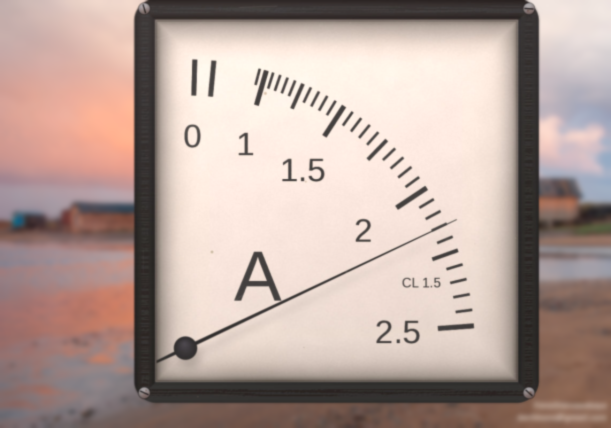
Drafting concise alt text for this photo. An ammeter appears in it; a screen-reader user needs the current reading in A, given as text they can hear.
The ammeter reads 2.15 A
